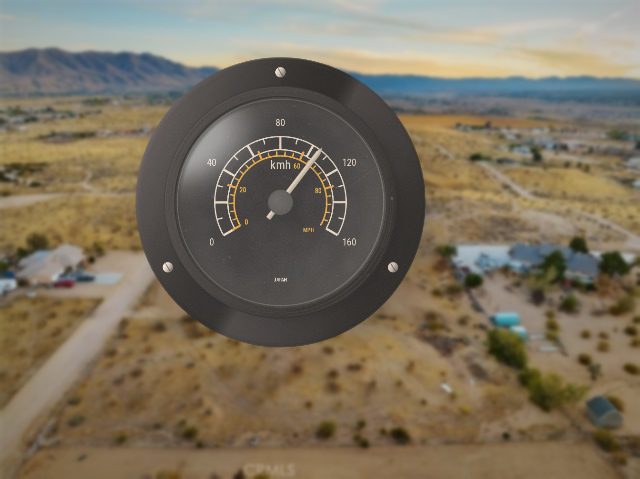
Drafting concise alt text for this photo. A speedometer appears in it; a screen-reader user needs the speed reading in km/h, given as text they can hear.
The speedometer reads 105 km/h
